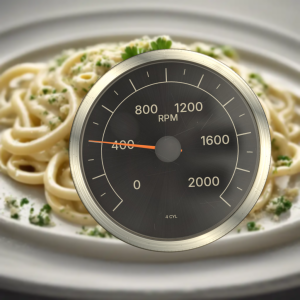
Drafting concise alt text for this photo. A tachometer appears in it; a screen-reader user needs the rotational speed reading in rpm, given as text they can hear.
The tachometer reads 400 rpm
